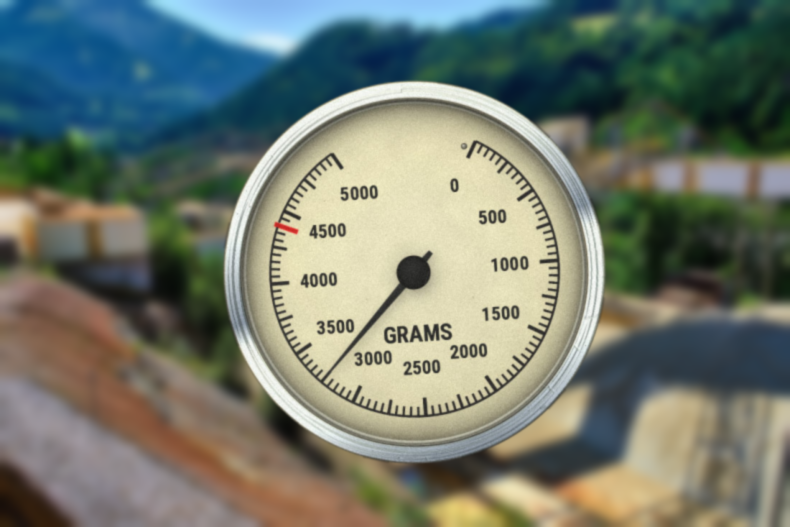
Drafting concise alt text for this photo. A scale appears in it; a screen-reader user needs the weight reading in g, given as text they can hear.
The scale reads 3250 g
